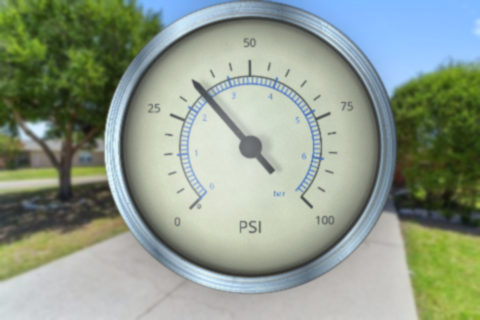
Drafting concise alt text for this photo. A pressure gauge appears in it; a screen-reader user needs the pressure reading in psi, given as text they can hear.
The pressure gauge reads 35 psi
